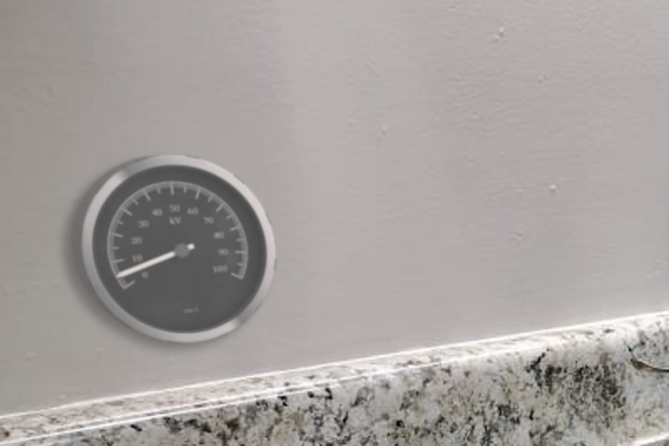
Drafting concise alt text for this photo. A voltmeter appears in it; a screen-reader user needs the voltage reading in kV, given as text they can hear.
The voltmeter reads 5 kV
